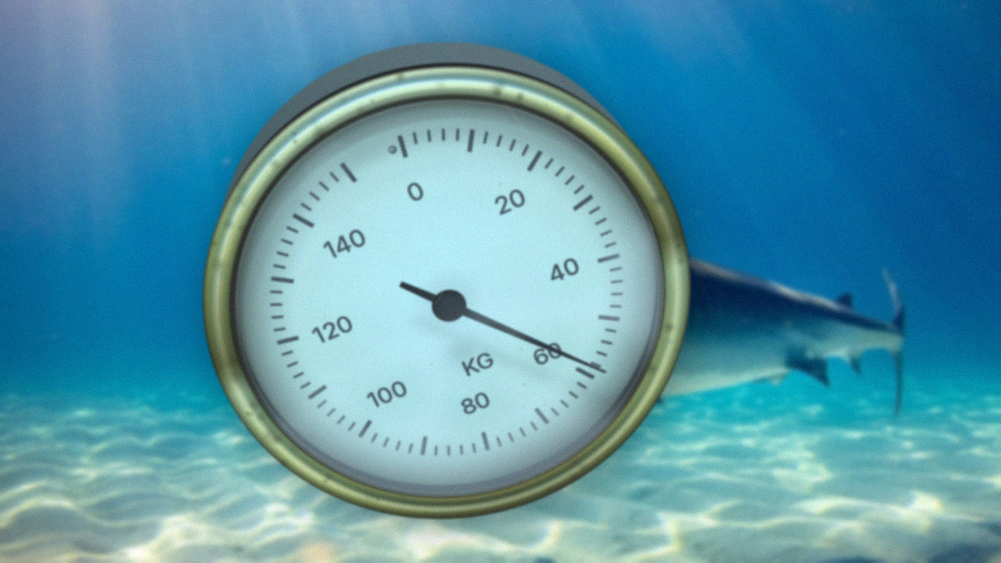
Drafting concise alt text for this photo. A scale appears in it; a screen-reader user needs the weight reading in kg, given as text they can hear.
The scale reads 58 kg
